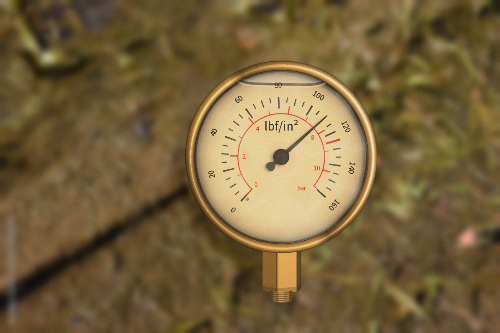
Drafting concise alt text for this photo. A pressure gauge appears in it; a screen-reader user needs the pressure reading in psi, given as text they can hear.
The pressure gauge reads 110 psi
